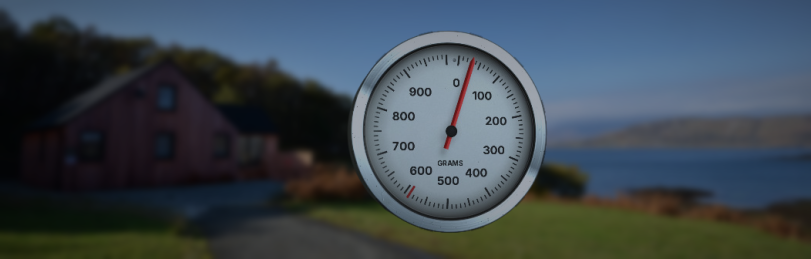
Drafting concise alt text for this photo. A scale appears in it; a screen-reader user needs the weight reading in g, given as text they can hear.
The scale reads 30 g
